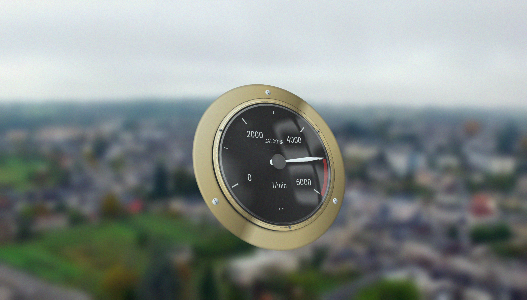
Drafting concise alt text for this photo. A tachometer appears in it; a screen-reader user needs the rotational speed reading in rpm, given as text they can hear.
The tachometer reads 5000 rpm
